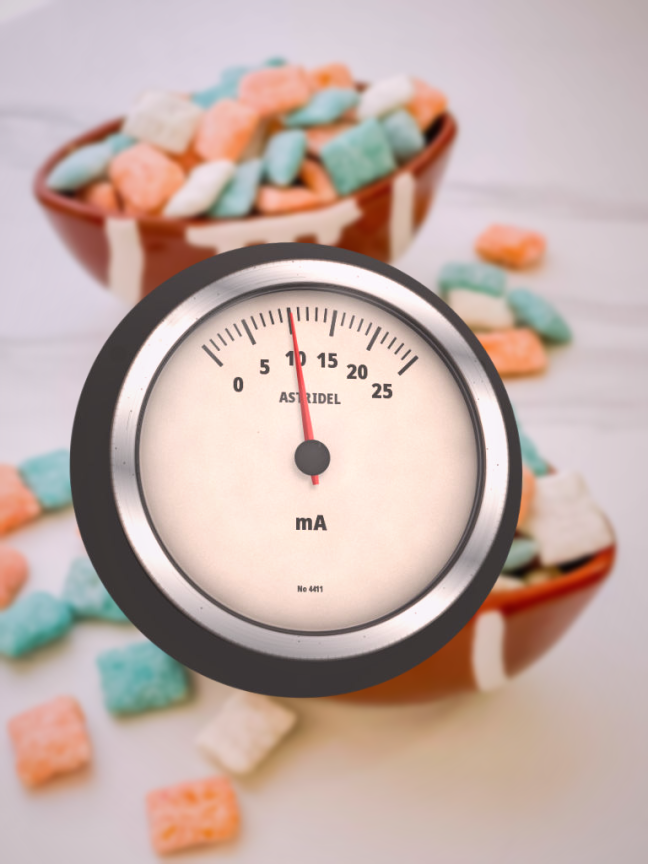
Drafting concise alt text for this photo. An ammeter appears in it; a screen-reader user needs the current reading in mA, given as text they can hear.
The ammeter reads 10 mA
